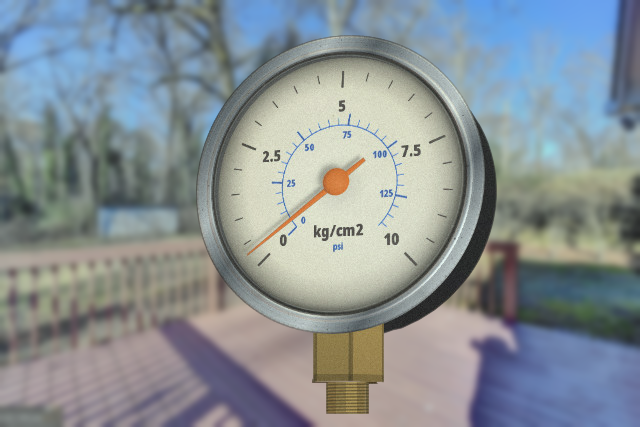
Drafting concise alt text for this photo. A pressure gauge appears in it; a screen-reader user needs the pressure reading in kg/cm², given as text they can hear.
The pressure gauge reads 0.25 kg/cm²
